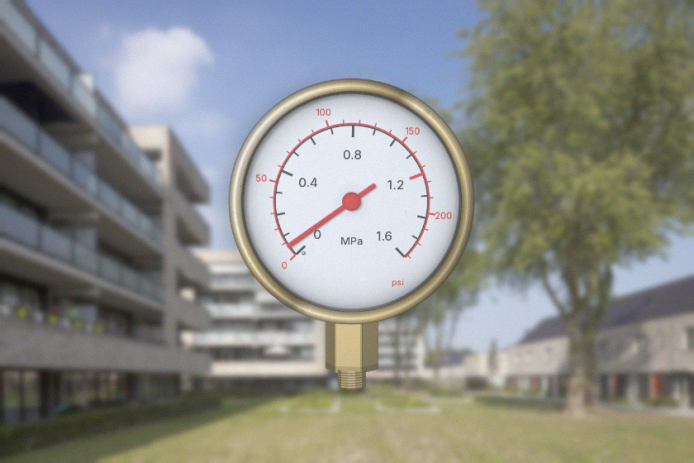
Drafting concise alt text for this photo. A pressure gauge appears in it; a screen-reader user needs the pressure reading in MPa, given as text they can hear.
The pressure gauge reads 0.05 MPa
